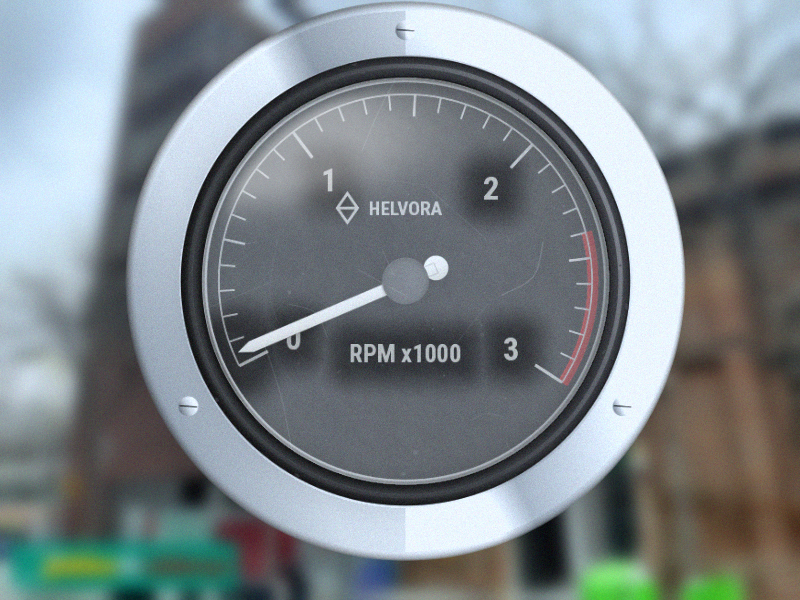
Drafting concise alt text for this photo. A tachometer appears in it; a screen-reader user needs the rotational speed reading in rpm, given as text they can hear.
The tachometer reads 50 rpm
